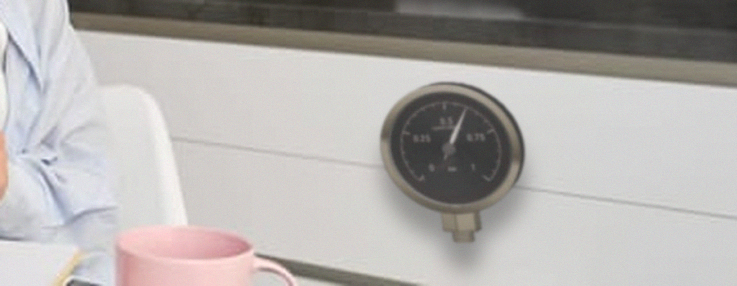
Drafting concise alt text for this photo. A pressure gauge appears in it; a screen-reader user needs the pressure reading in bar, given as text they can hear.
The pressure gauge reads 0.6 bar
